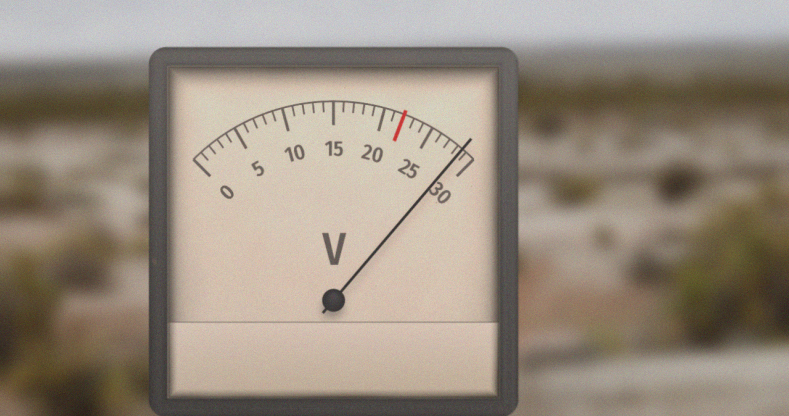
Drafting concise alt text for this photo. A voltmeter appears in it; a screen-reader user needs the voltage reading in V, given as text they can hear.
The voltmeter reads 28.5 V
